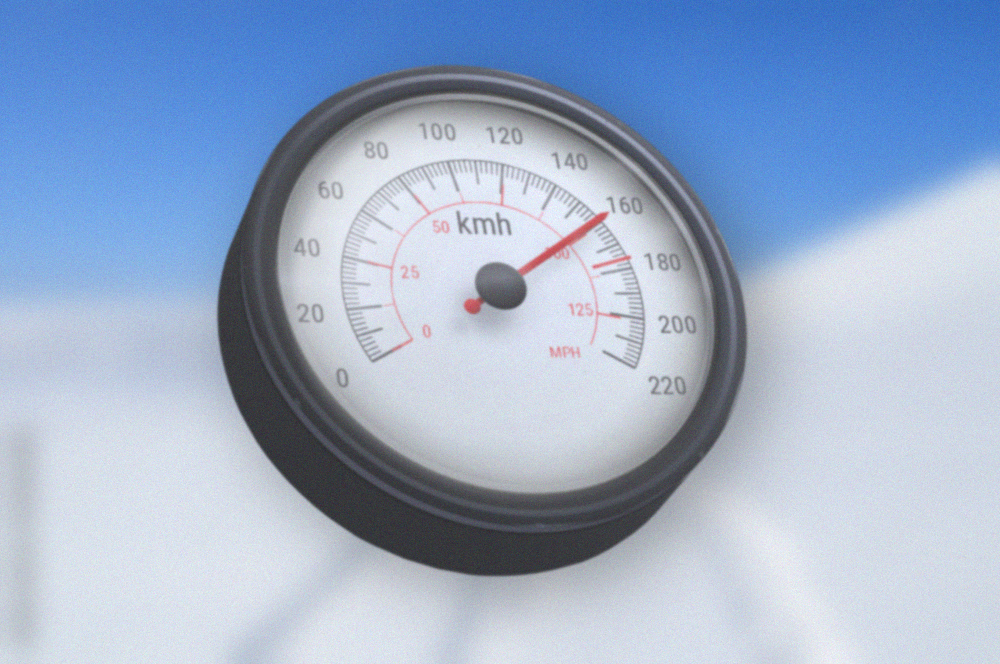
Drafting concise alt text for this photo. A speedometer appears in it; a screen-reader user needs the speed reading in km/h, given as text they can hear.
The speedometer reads 160 km/h
